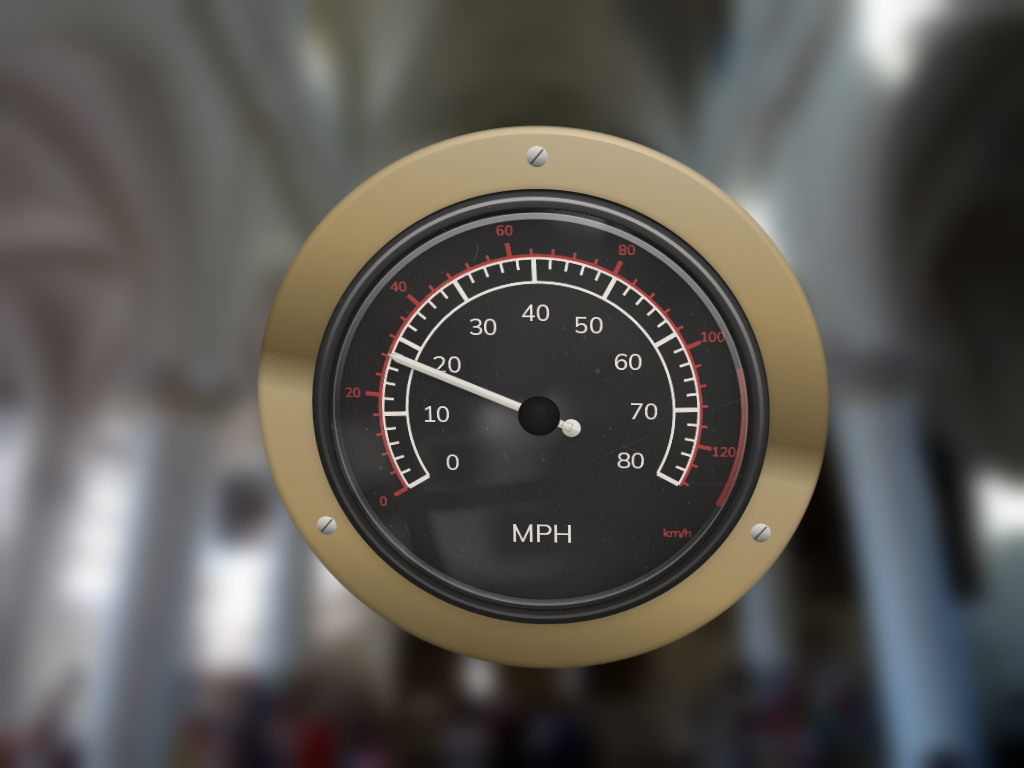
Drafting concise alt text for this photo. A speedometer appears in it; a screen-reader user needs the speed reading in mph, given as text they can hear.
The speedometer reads 18 mph
